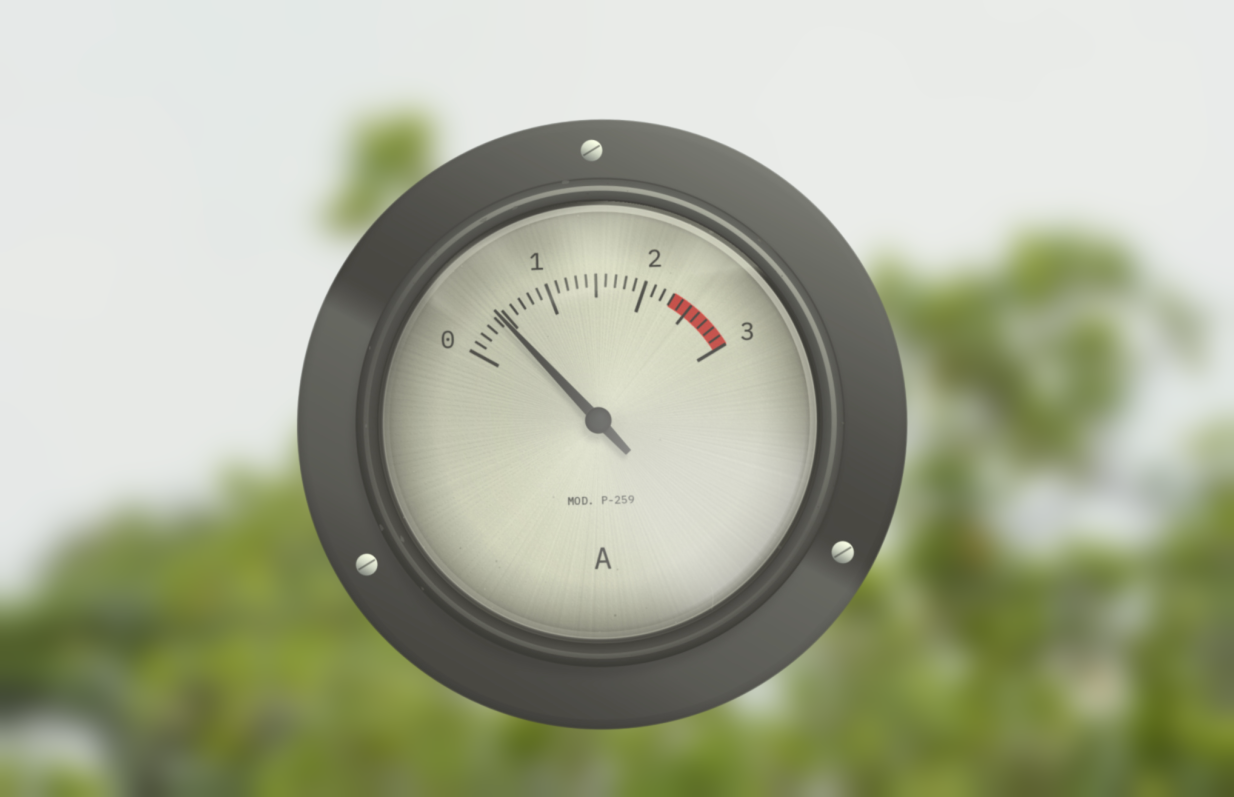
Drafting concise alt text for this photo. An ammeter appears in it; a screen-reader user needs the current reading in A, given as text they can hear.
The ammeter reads 0.45 A
